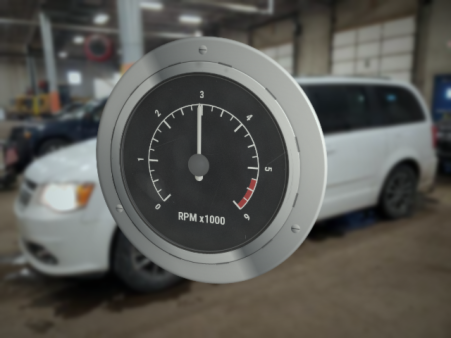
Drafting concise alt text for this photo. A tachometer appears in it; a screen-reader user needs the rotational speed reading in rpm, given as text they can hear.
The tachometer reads 3000 rpm
